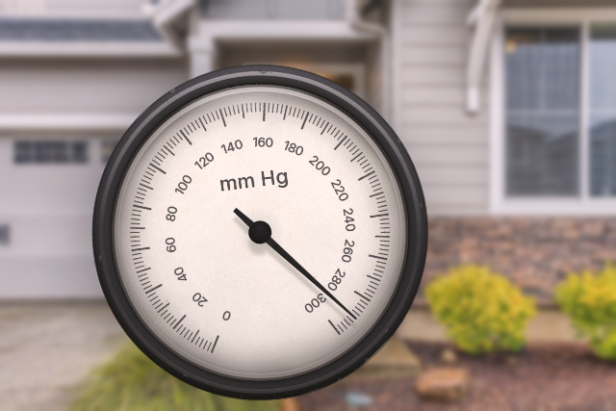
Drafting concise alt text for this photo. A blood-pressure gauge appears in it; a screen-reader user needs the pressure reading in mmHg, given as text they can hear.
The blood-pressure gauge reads 290 mmHg
